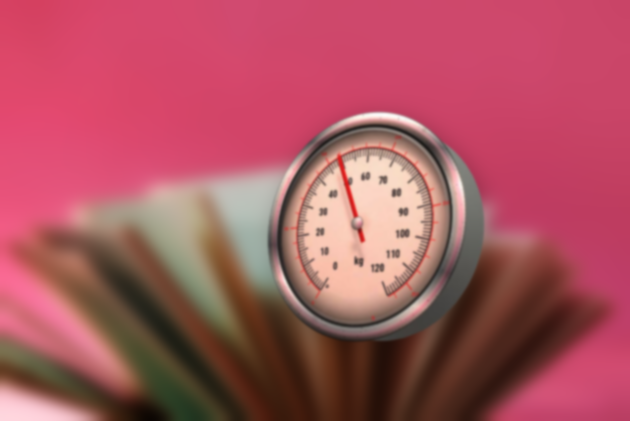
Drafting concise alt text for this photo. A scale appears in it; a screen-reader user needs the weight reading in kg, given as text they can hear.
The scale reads 50 kg
